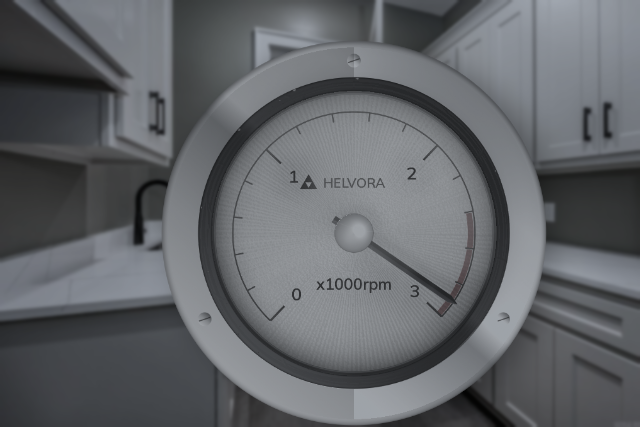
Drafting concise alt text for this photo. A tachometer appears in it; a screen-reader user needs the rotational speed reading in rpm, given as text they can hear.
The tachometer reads 2900 rpm
